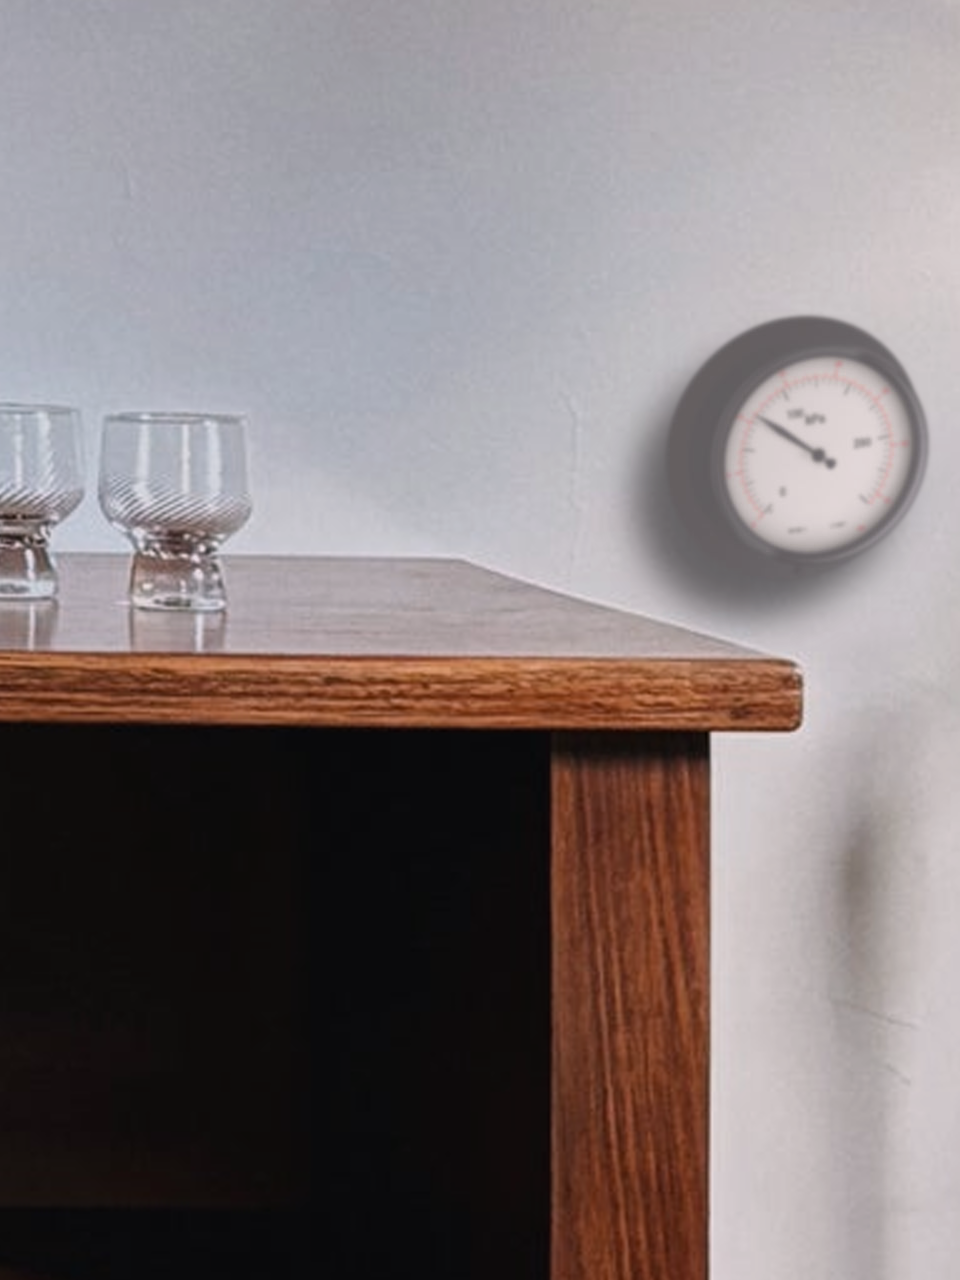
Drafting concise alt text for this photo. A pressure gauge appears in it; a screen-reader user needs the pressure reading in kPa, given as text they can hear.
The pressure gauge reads 75 kPa
